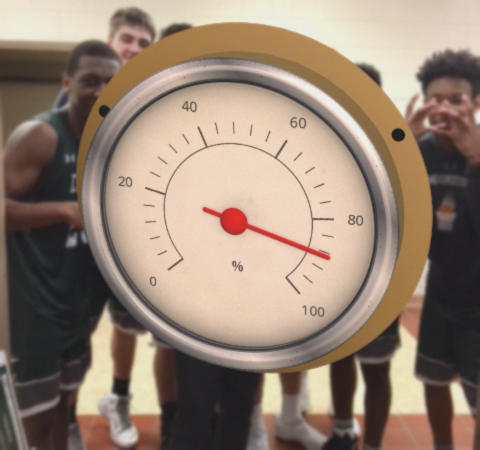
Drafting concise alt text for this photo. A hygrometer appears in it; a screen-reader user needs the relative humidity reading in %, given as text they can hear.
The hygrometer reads 88 %
